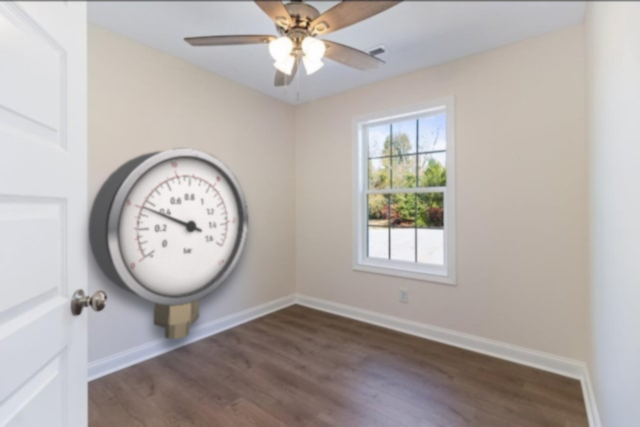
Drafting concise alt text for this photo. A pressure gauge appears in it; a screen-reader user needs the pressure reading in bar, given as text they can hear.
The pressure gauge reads 0.35 bar
